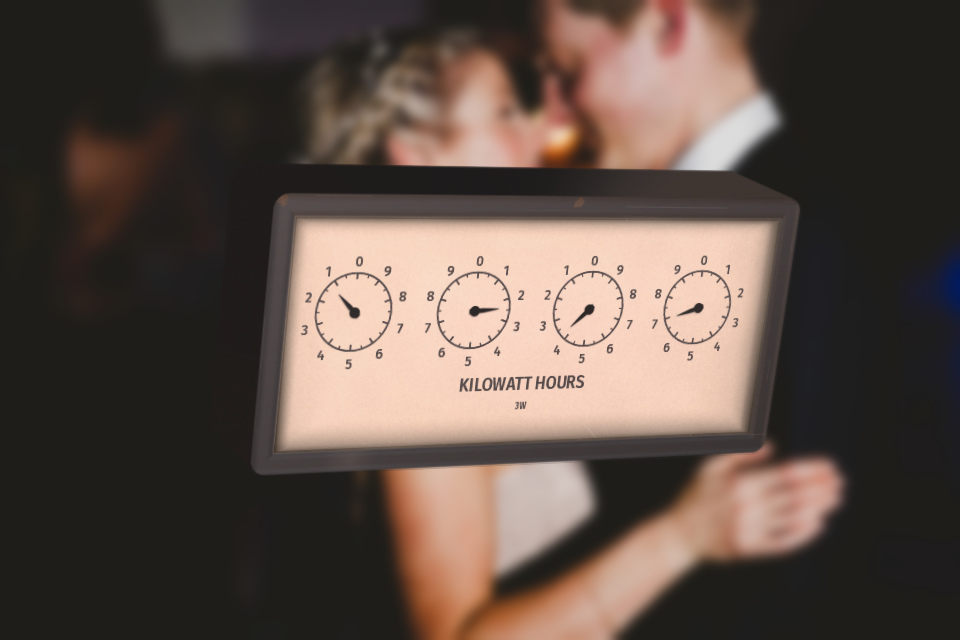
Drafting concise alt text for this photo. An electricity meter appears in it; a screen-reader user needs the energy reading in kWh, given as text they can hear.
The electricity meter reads 1237 kWh
